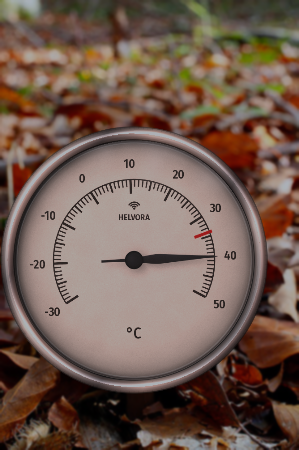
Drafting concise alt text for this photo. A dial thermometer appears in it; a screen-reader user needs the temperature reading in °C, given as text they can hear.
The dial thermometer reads 40 °C
